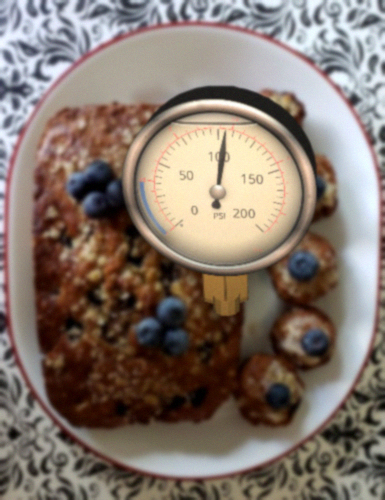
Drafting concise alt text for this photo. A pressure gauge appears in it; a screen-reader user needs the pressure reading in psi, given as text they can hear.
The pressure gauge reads 105 psi
